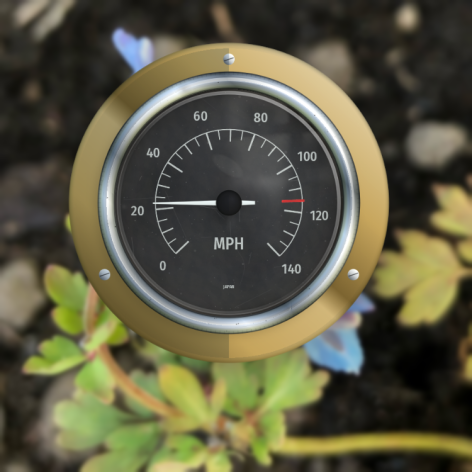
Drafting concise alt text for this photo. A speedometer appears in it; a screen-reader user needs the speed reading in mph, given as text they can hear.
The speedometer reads 22.5 mph
